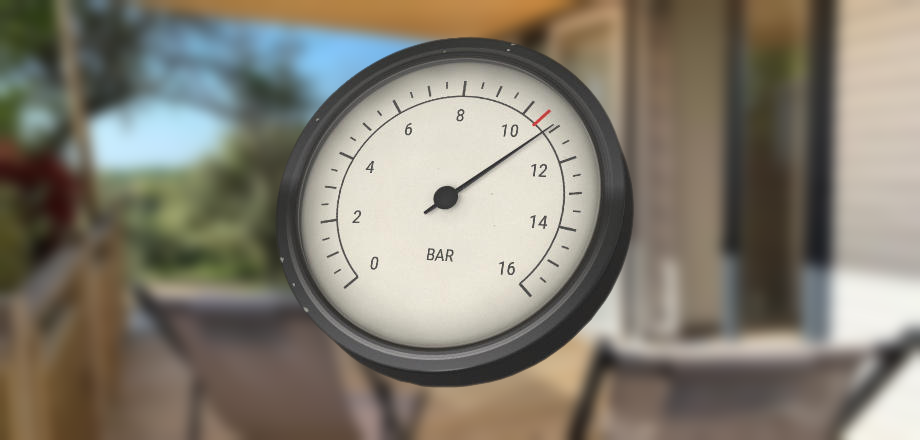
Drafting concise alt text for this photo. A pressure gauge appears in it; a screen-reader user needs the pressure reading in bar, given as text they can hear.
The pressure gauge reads 11 bar
